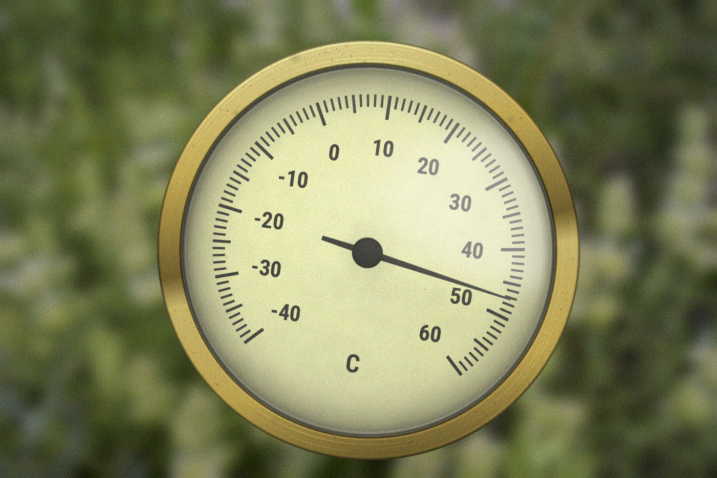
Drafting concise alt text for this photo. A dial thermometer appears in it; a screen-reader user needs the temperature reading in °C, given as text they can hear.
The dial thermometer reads 47 °C
